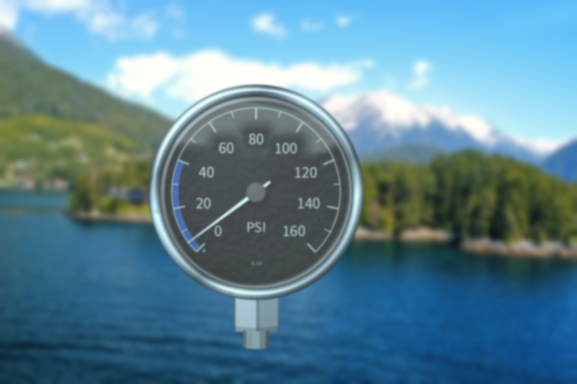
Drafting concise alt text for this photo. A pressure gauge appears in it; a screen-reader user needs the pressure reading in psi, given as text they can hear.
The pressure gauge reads 5 psi
